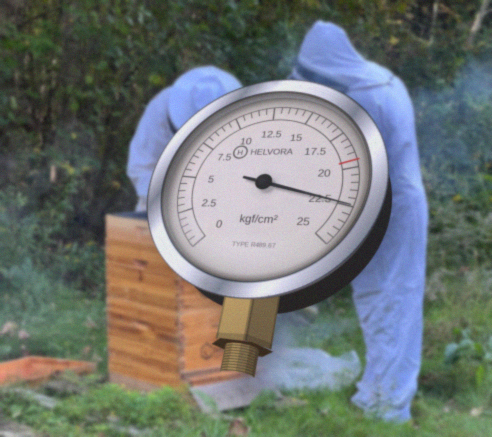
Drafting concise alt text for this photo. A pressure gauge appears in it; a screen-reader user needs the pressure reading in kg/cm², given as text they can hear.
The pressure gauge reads 22.5 kg/cm²
